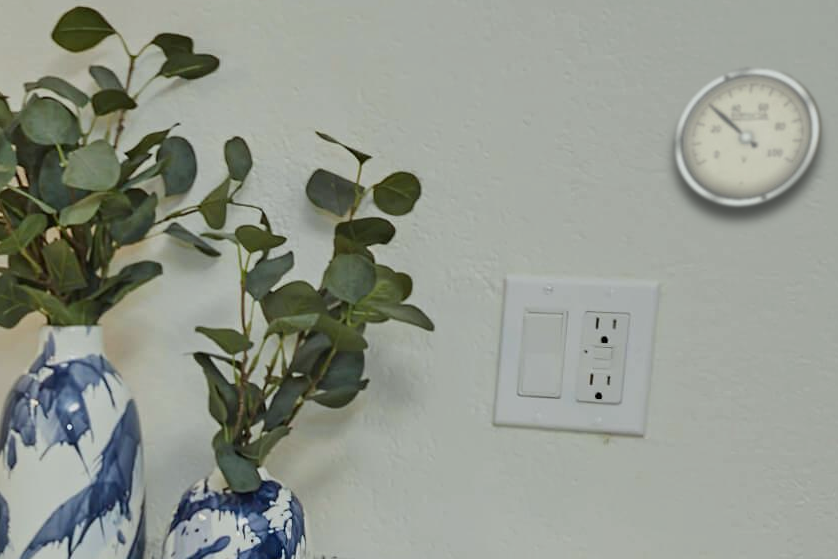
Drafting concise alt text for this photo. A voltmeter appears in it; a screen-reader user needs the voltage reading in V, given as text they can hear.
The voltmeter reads 30 V
